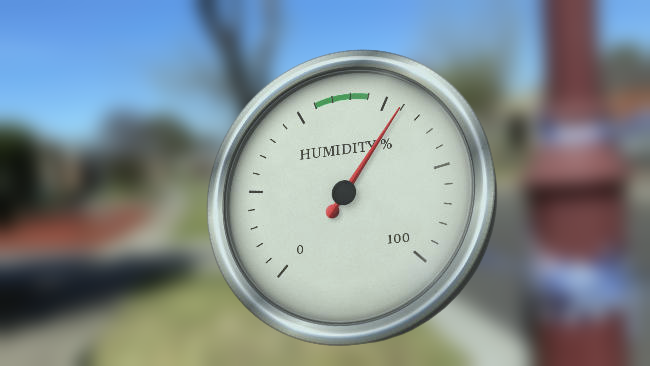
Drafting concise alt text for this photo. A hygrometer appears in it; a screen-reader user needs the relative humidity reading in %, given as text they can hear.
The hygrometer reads 64 %
